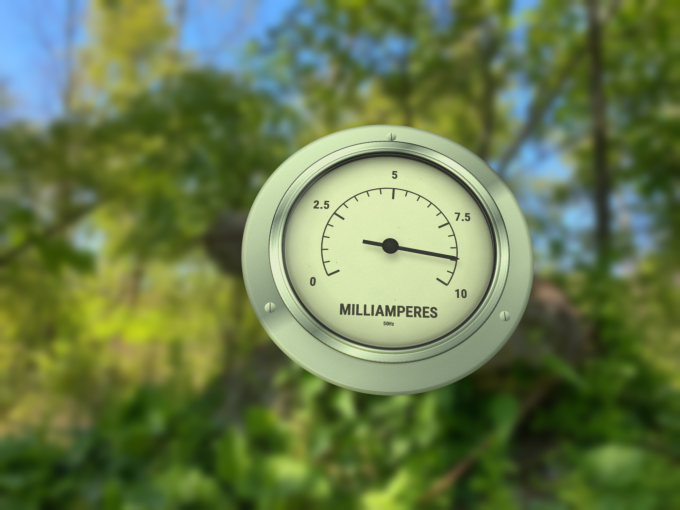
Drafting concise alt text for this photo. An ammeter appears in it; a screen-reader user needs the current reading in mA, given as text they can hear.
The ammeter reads 9 mA
